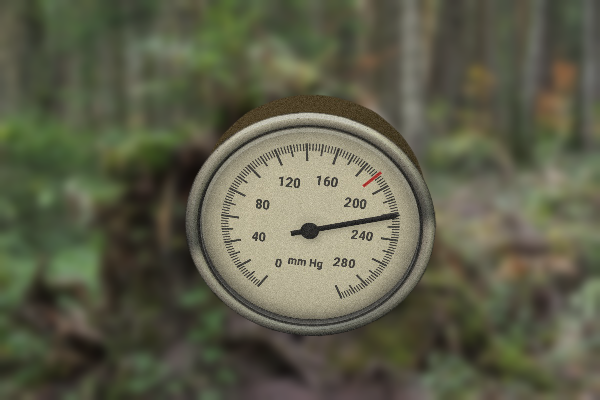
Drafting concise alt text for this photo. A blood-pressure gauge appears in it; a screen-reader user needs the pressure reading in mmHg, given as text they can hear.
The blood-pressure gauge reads 220 mmHg
